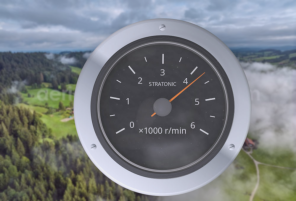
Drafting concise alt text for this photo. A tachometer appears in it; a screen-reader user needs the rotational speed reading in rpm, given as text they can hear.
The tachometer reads 4250 rpm
